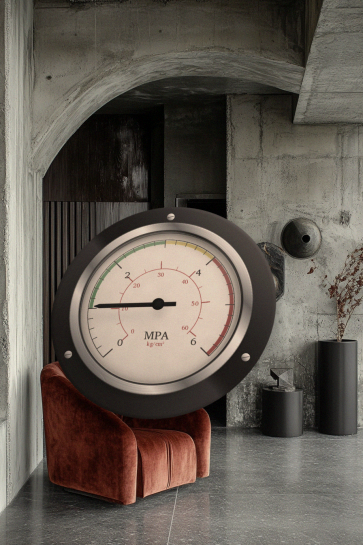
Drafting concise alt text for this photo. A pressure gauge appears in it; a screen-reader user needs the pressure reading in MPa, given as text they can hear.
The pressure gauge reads 1 MPa
